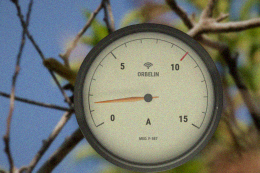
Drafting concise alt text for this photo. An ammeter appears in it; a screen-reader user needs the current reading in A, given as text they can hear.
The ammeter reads 1.5 A
